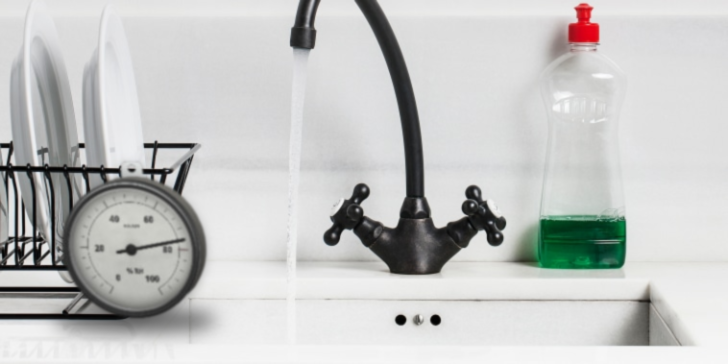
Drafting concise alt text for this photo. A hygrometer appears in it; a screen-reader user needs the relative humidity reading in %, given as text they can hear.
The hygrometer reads 76 %
